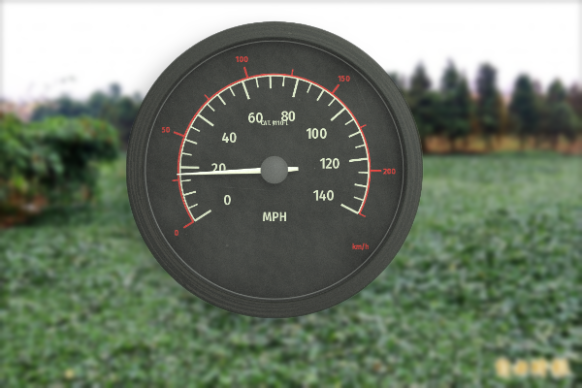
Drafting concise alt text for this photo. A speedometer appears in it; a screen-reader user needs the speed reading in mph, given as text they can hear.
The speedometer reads 17.5 mph
